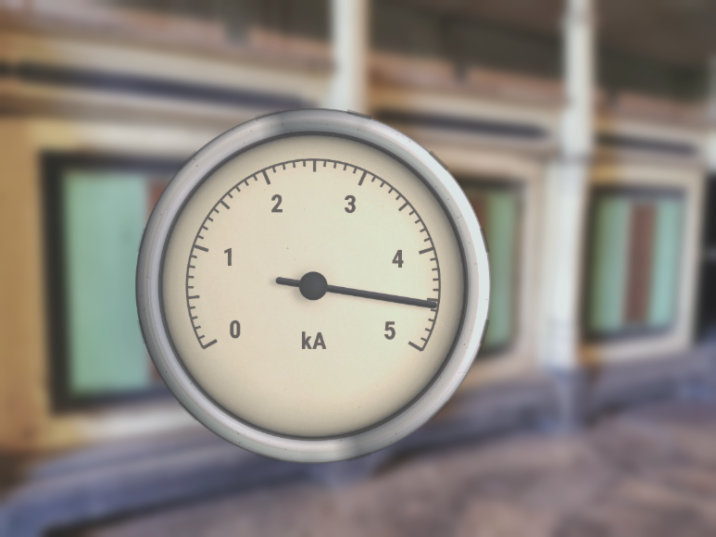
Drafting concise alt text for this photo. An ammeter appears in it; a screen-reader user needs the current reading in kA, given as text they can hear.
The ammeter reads 4.55 kA
